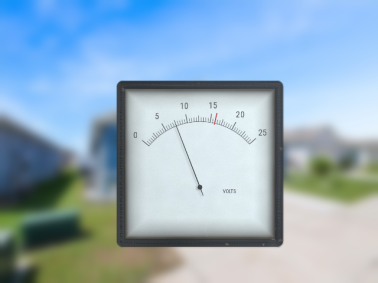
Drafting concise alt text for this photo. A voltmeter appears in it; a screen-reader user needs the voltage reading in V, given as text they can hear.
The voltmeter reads 7.5 V
